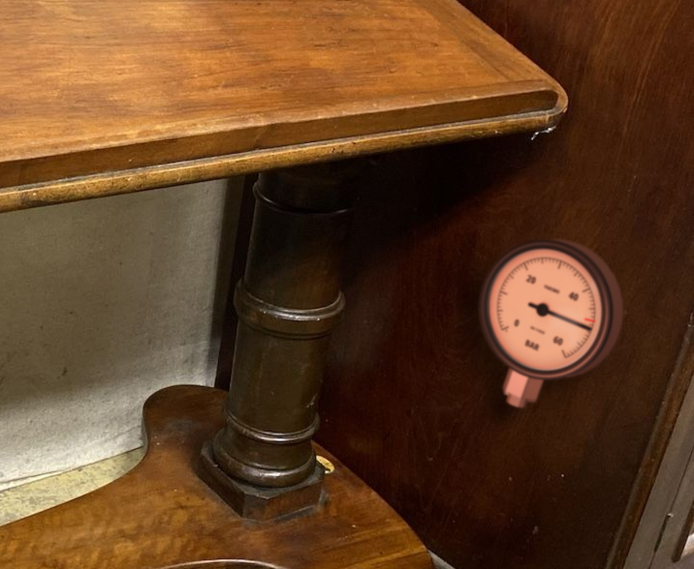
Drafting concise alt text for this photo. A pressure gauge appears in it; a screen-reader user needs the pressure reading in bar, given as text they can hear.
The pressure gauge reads 50 bar
